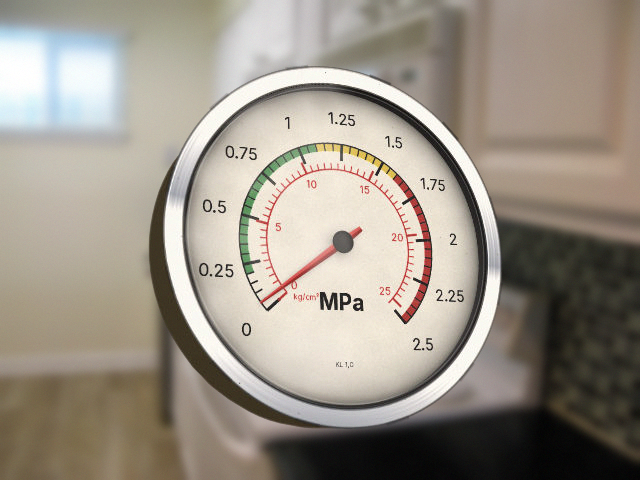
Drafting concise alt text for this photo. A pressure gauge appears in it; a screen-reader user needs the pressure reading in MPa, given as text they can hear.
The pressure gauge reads 0.05 MPa
